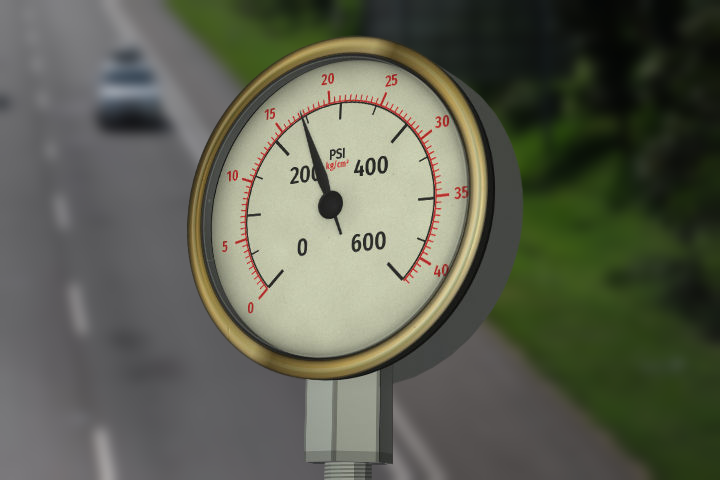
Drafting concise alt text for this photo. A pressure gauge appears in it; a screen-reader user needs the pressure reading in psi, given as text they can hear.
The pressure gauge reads 250 psi
